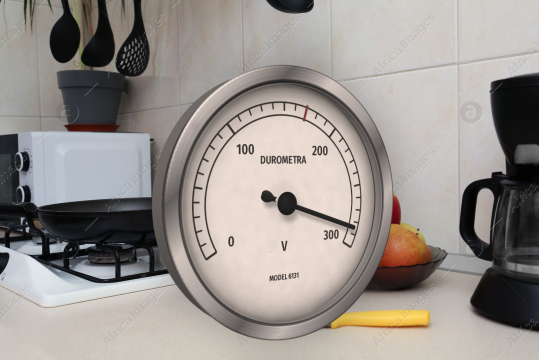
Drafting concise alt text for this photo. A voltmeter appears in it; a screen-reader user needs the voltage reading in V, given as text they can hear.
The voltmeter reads 285 V
